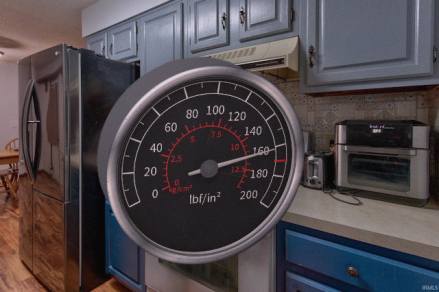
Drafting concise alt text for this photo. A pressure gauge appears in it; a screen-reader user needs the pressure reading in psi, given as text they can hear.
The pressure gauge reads 160 psi
